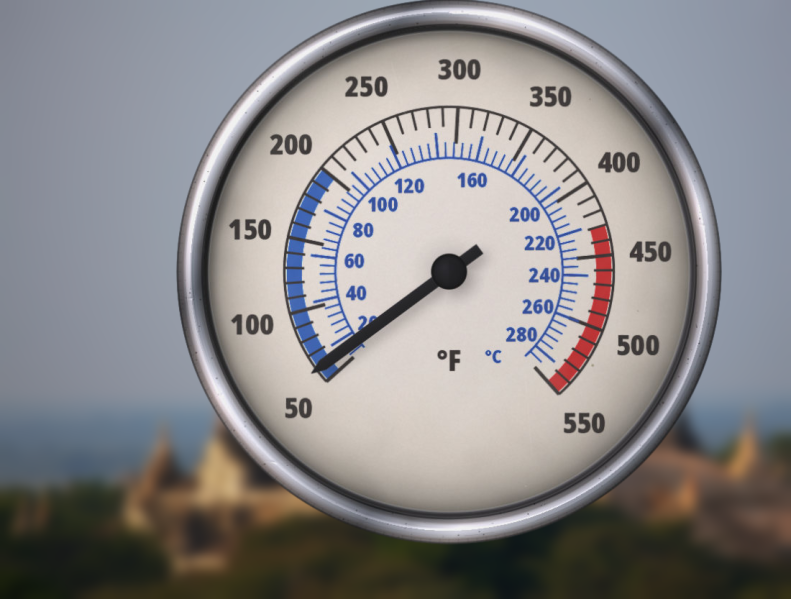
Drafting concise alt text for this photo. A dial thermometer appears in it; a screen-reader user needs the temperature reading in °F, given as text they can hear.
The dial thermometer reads 60 °F
